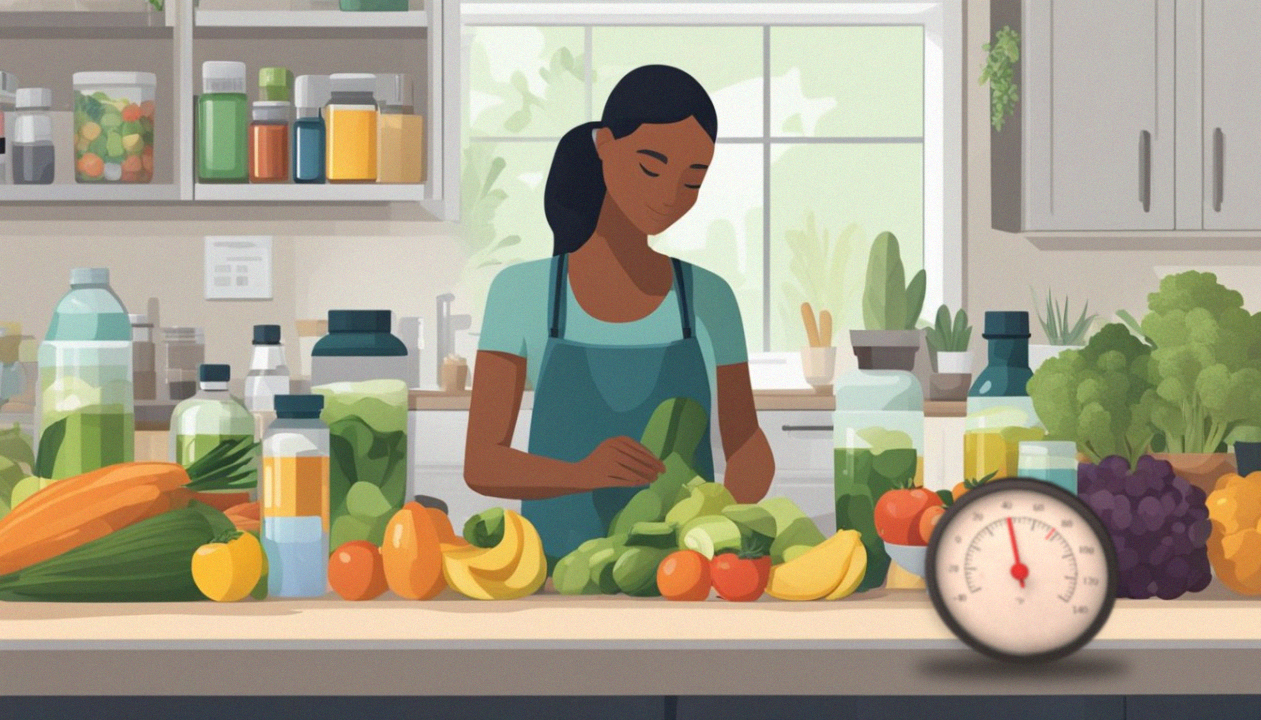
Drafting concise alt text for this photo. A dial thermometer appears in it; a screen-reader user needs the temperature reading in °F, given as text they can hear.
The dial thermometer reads 40 °F
